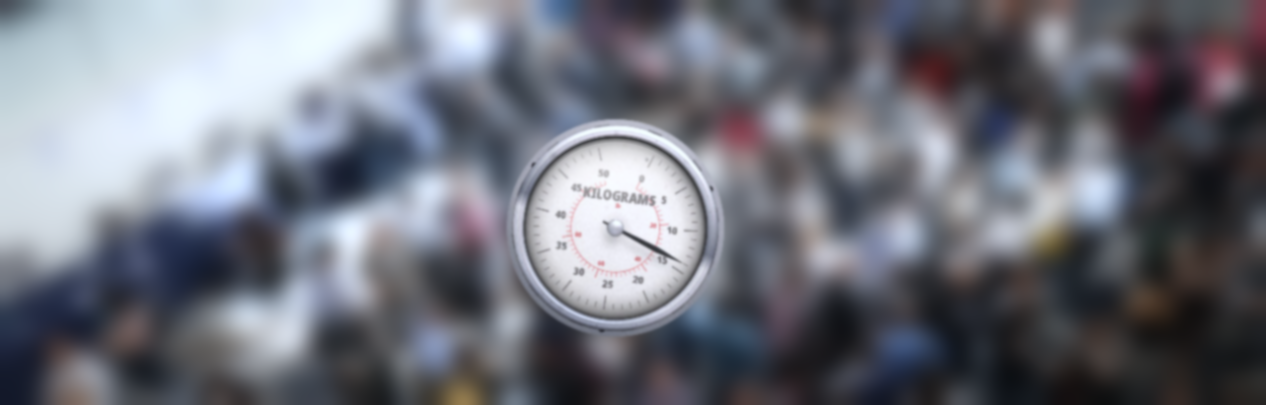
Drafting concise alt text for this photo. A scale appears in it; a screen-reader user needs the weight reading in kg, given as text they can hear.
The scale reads 14 kg
